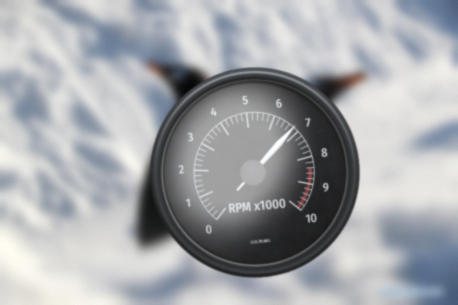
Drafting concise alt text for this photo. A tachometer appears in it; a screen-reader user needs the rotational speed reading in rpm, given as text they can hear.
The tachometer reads 6800 rpm
